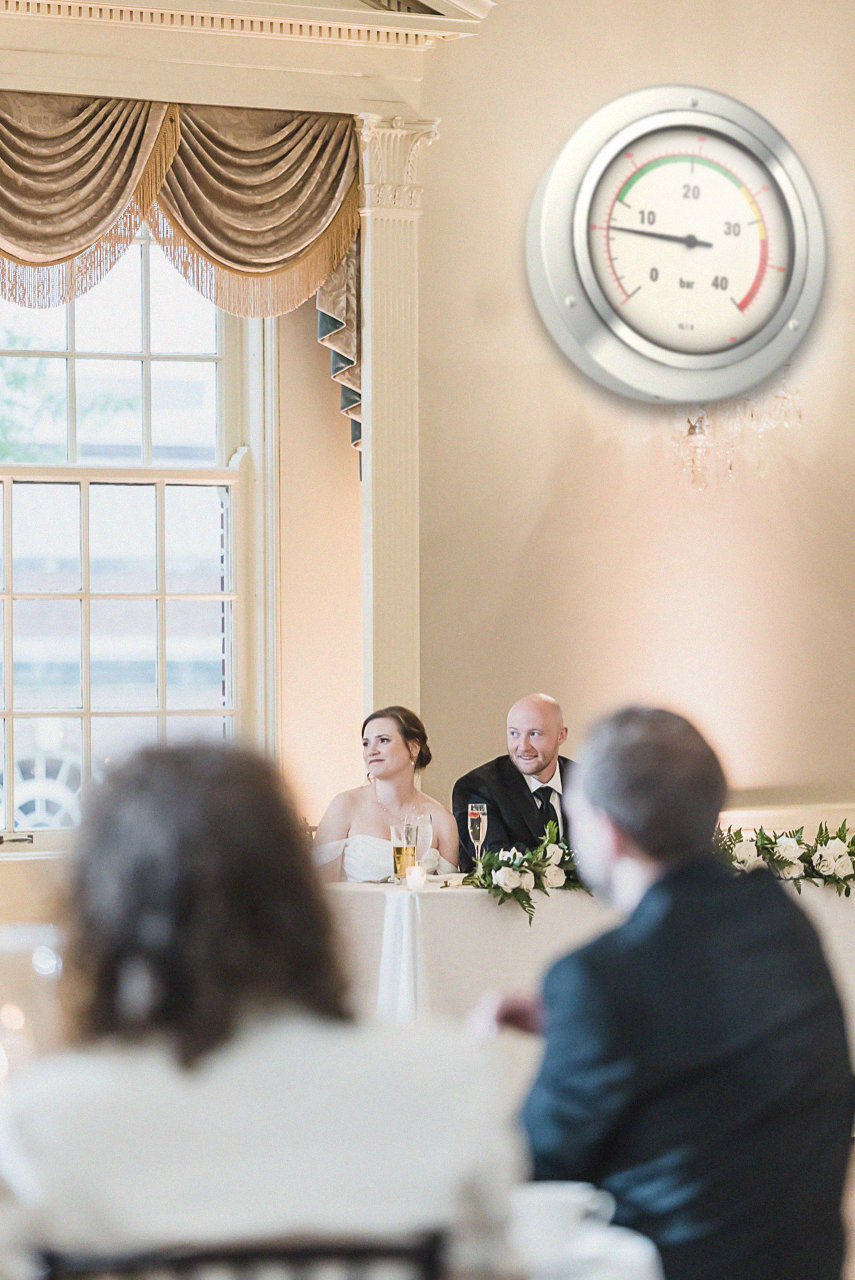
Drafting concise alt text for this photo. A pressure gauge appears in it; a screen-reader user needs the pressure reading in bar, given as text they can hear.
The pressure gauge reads 7 bar
